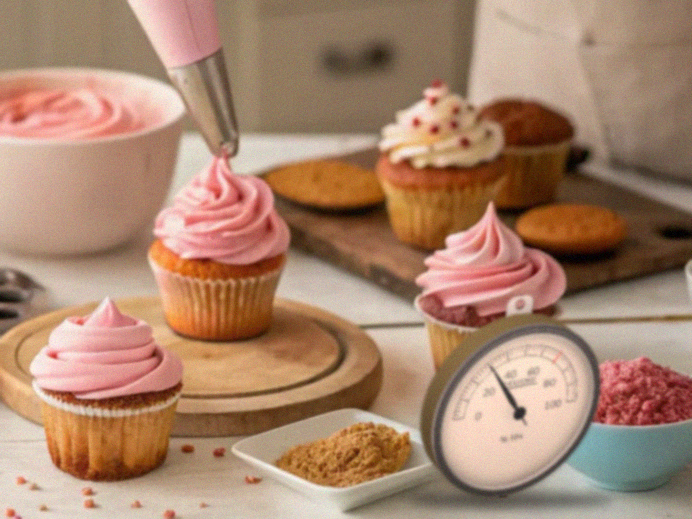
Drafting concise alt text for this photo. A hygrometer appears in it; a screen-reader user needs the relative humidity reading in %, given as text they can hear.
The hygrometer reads 30 %
